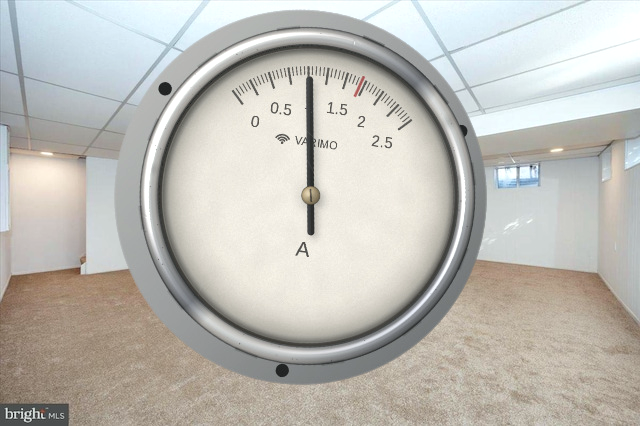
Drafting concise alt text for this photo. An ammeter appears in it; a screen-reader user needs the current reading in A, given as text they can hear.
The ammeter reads 1 A
